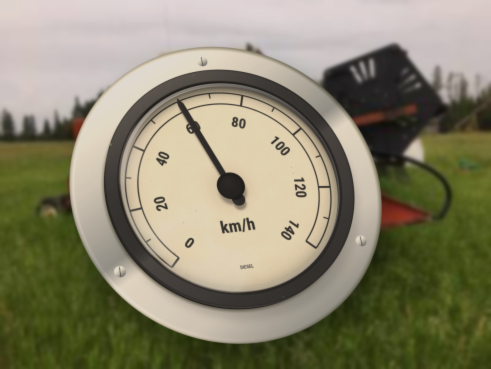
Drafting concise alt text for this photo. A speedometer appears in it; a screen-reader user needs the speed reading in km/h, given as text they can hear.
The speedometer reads 60 km/h
